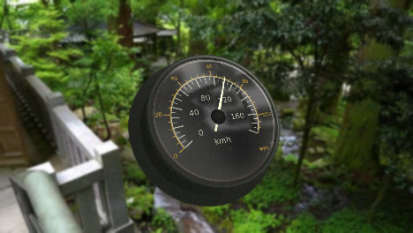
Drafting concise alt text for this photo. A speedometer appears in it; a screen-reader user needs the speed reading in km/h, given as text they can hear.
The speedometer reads 110 km/h
